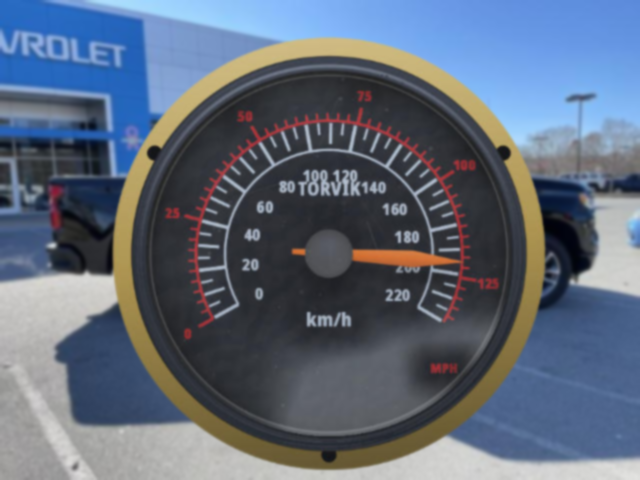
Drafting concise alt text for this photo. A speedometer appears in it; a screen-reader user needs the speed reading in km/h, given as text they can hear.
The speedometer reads 195 km/h
